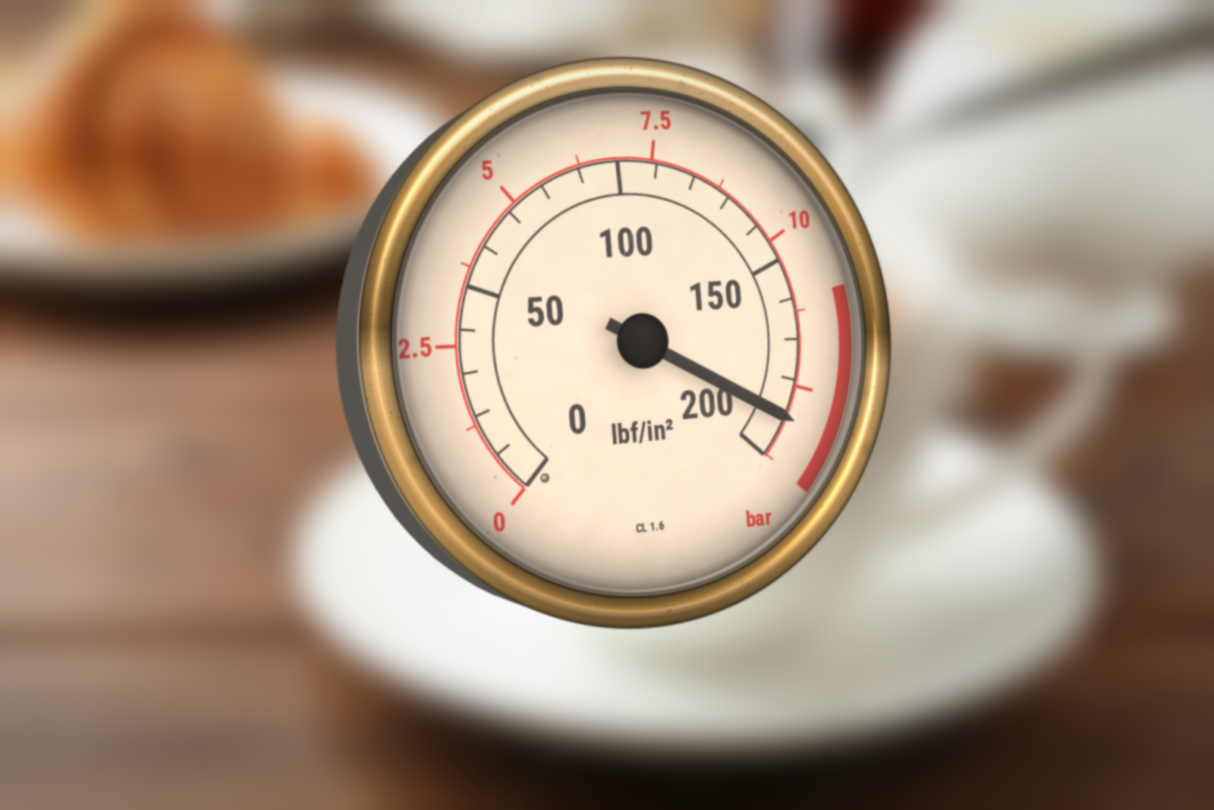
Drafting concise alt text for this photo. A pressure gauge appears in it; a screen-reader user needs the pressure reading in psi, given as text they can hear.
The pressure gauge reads 190 psi
